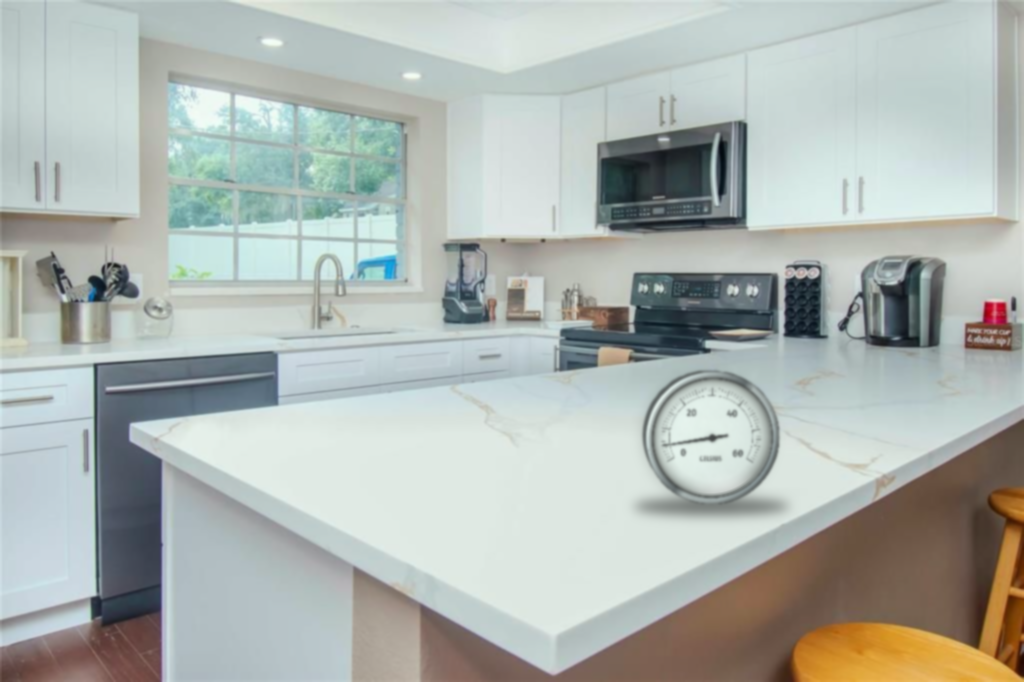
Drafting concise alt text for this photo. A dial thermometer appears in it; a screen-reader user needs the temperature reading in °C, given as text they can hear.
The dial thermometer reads 5 °C
